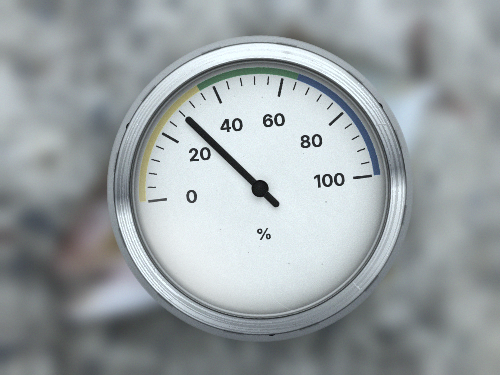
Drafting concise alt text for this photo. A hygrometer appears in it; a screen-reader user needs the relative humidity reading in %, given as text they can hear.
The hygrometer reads 28 %
